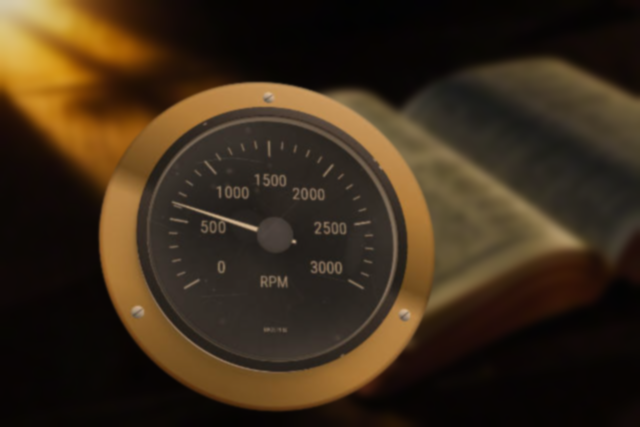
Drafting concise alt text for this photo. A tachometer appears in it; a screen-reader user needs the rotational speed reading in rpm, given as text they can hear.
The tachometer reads 600 rpm
